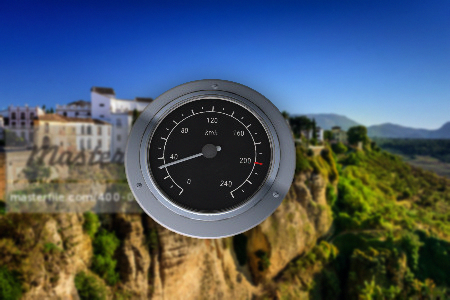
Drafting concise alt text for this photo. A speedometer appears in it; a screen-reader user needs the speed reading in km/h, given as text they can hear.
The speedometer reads 30 km/h
